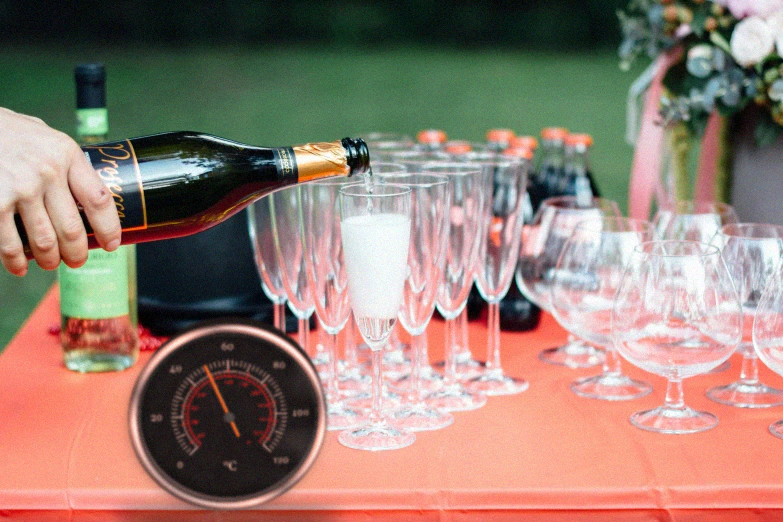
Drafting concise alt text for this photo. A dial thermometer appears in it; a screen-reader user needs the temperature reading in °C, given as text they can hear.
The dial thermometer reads 50 °C
